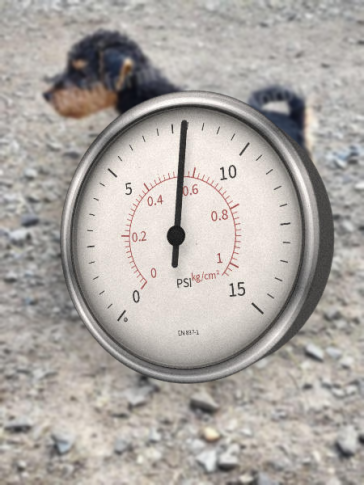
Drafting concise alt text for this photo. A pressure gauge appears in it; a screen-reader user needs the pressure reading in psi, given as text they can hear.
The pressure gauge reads 8 psi
